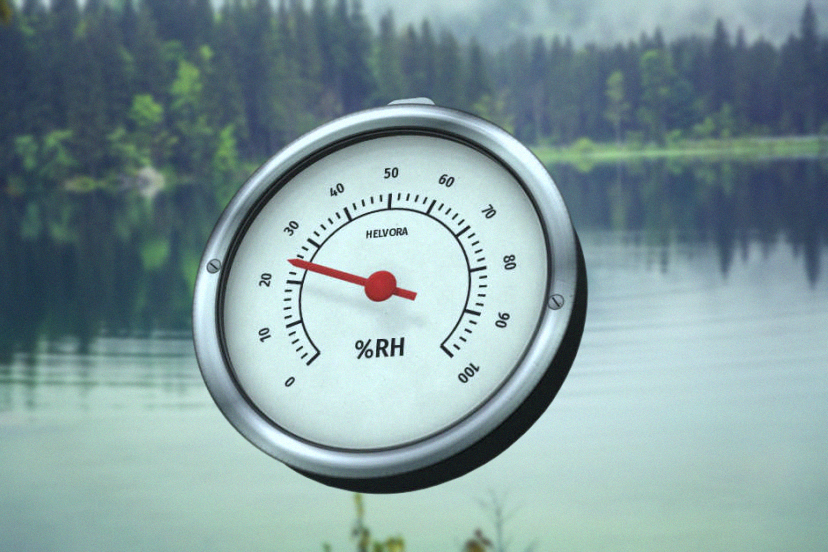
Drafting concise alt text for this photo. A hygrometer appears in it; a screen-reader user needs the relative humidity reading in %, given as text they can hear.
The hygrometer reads 24 %
